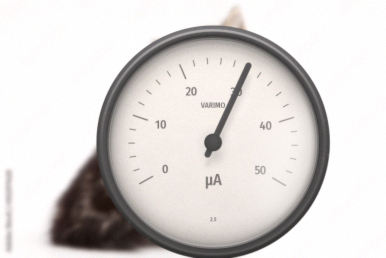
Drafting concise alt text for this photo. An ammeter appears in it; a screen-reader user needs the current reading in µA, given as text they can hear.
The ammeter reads 30 µA
